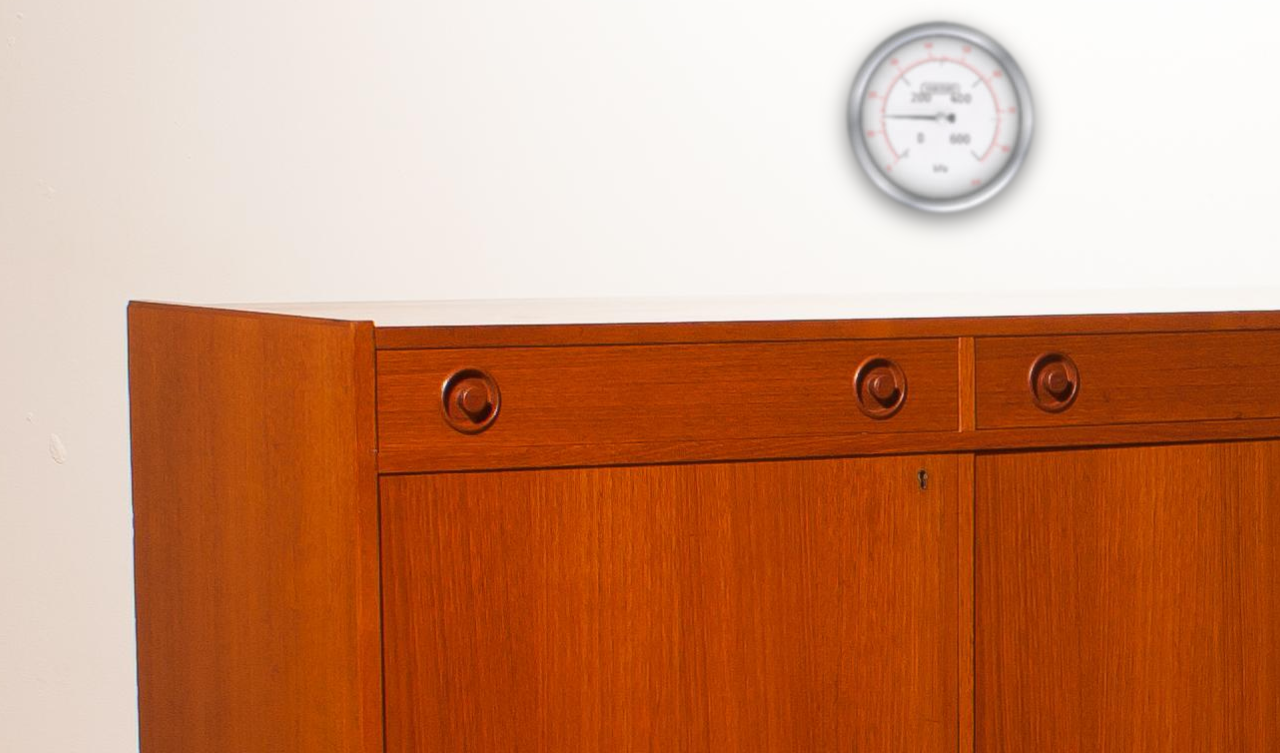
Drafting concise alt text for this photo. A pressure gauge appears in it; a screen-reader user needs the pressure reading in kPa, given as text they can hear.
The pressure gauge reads 100 kPa
